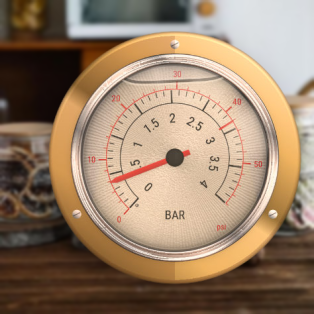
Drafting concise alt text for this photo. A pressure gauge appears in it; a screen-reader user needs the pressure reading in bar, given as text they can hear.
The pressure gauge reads 0.4 bar
